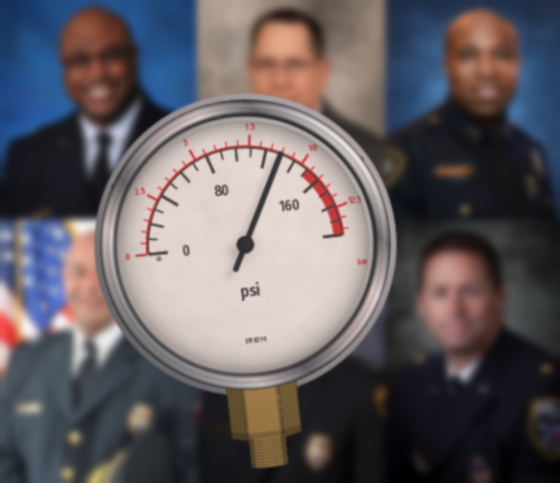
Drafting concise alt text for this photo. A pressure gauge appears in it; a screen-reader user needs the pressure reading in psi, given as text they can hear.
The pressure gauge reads 130 psi
